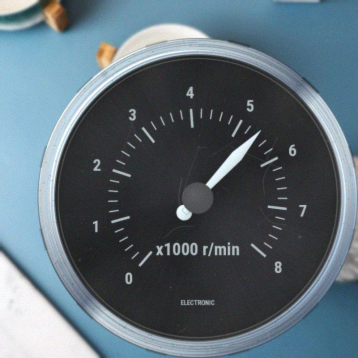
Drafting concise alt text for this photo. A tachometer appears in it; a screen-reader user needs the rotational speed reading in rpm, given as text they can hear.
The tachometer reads 5400 rpm
